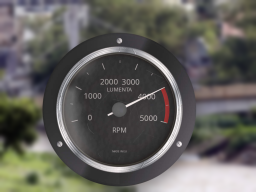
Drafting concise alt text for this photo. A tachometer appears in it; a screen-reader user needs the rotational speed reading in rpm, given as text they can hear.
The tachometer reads 4000 rpm
